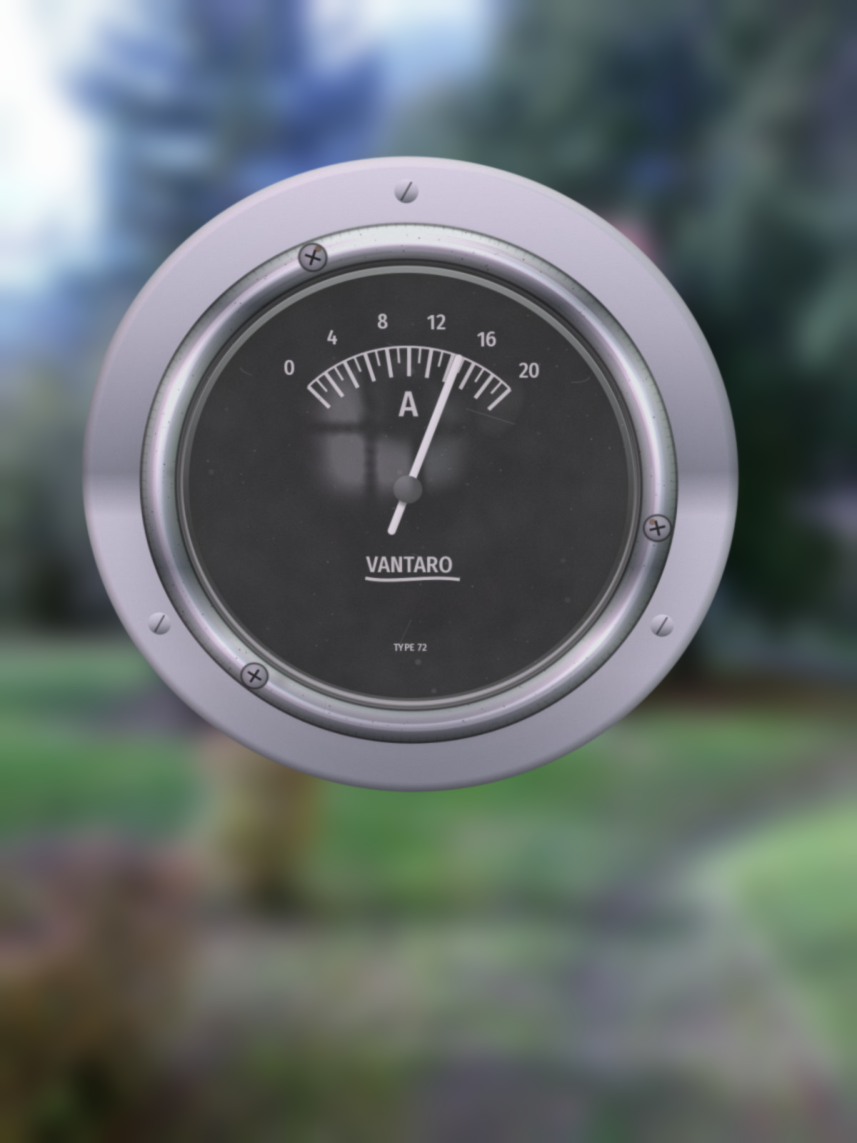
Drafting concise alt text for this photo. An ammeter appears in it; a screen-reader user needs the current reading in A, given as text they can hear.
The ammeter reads 14.5 A
